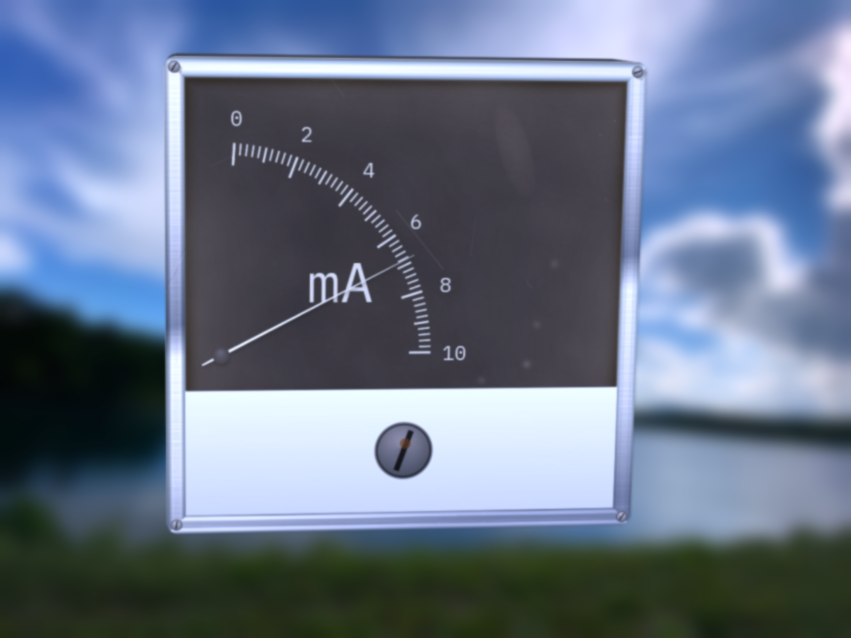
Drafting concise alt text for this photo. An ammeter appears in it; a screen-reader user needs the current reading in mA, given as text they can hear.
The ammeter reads 6.8 mA
